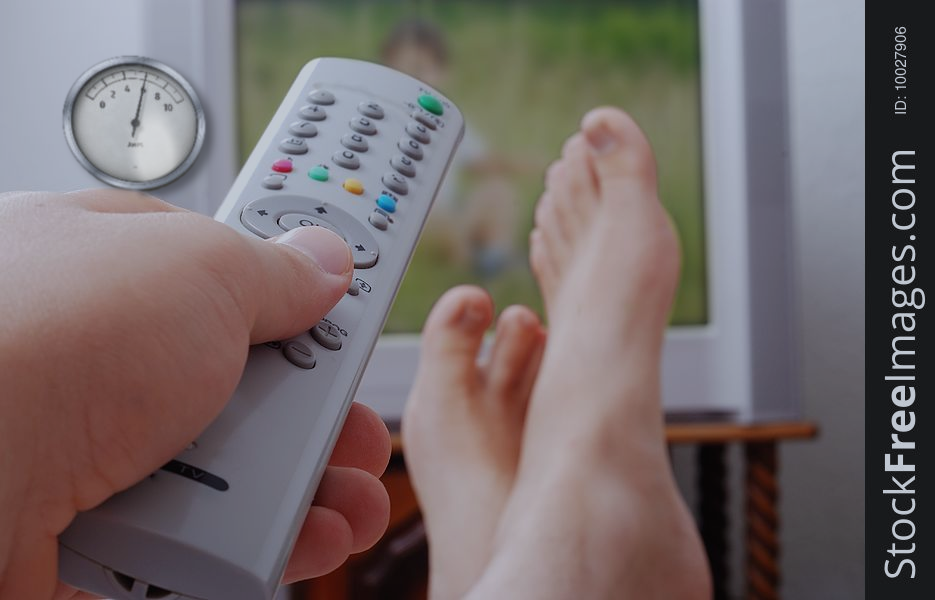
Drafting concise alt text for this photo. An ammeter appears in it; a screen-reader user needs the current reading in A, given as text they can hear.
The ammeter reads 6 A
